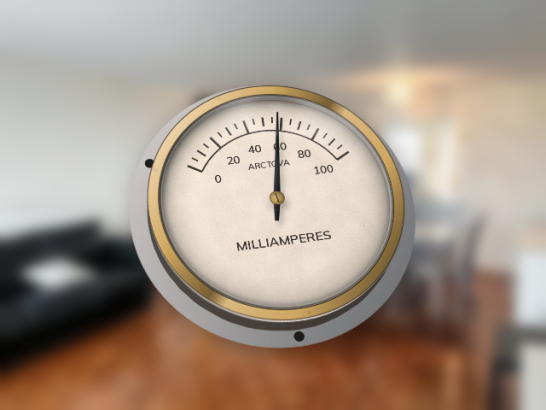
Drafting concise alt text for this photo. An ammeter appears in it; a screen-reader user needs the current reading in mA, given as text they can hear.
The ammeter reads 57.5 mA
